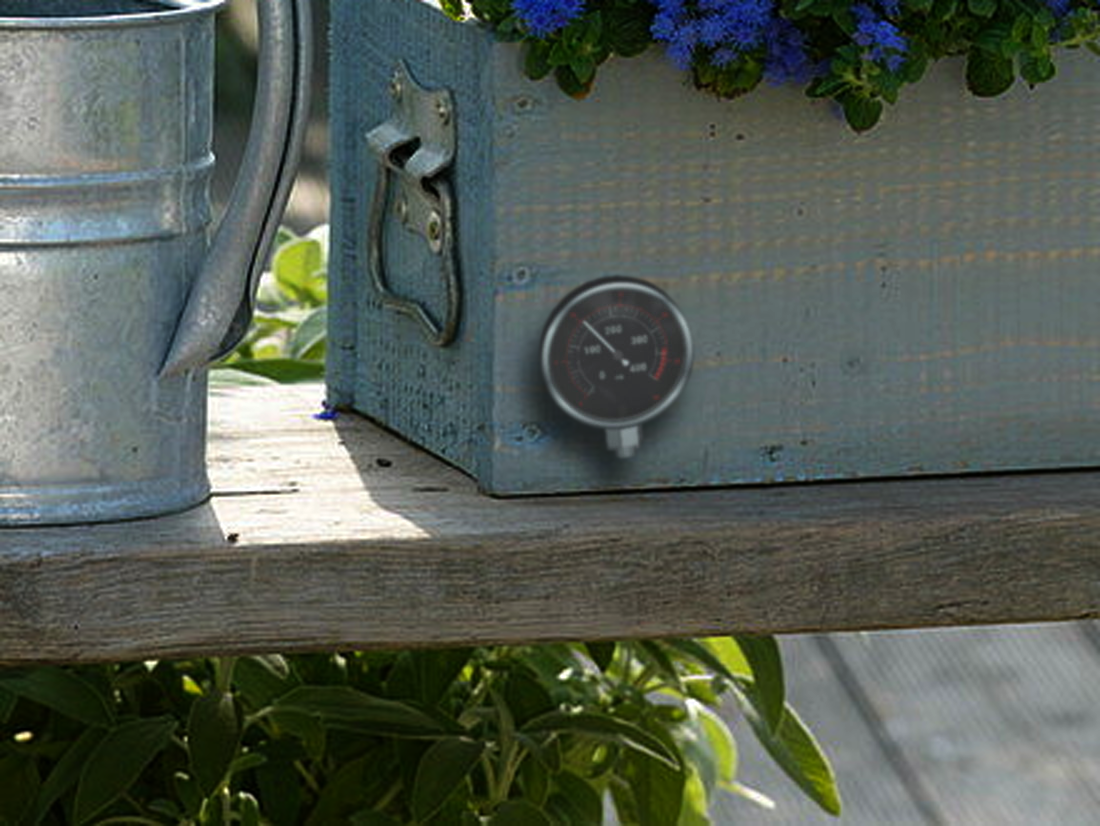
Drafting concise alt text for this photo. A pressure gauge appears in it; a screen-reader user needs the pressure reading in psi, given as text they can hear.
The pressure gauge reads 150 psi
